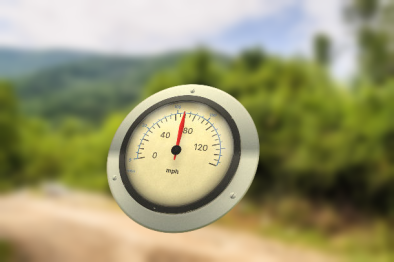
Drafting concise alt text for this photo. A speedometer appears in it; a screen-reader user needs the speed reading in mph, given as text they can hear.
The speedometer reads 70 mph
